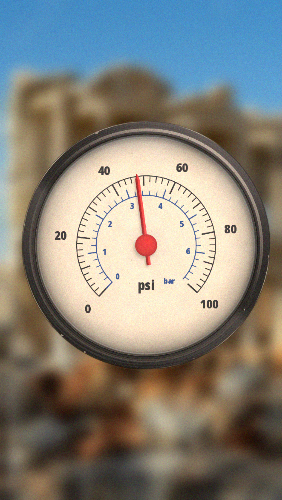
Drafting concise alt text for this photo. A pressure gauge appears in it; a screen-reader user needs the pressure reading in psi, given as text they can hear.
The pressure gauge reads 48 psi
